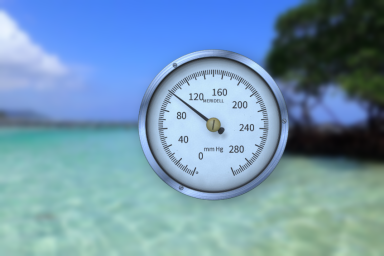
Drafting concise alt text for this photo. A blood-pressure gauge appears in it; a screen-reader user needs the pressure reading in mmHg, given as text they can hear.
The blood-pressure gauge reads 100 mmHg
